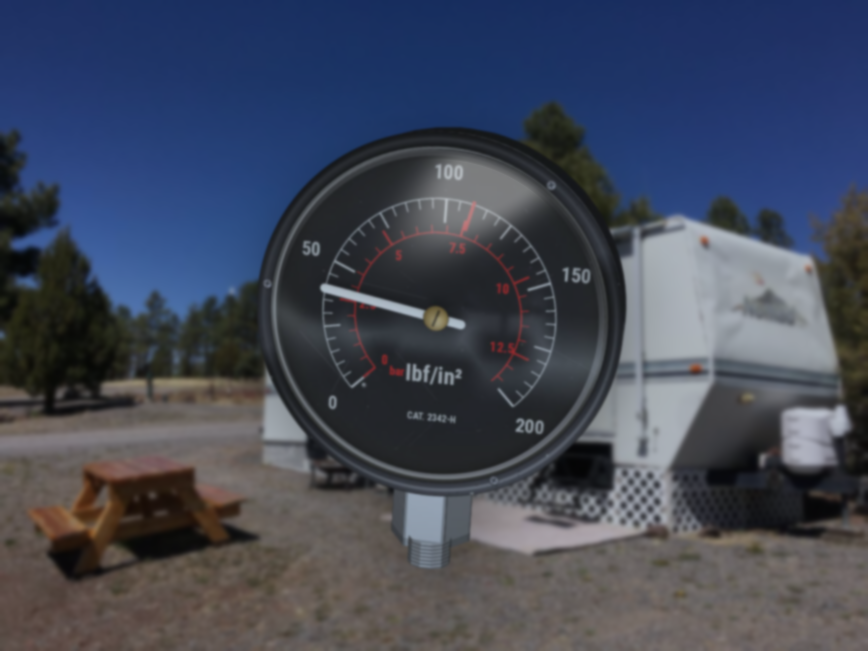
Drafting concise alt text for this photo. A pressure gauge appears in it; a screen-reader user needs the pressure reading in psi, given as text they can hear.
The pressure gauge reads 40 psi
